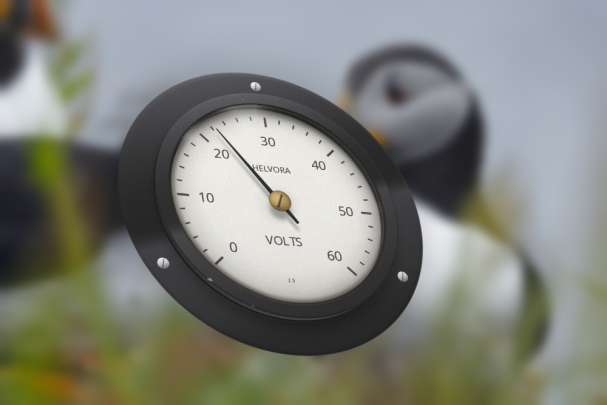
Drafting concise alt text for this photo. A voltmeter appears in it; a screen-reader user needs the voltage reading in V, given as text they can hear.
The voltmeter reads 22 V
